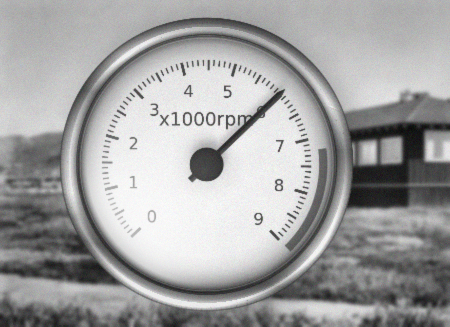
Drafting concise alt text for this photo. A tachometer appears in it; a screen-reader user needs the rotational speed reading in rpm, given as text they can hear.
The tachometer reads 6000 rpm
